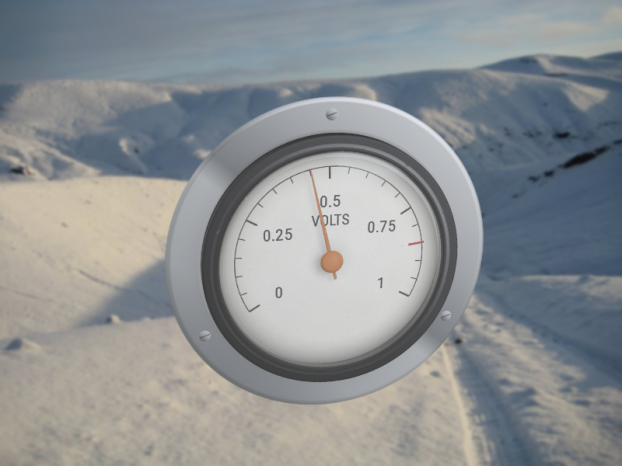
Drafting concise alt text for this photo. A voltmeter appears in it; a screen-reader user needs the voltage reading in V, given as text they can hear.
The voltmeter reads 0.45 V
